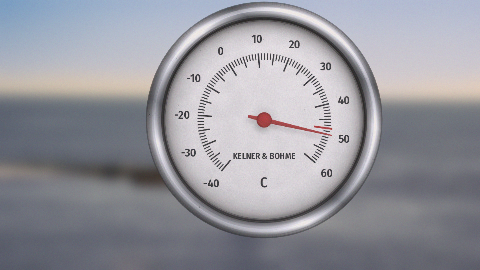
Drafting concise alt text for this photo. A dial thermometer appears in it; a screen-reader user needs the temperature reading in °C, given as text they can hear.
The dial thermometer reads 50 °C
